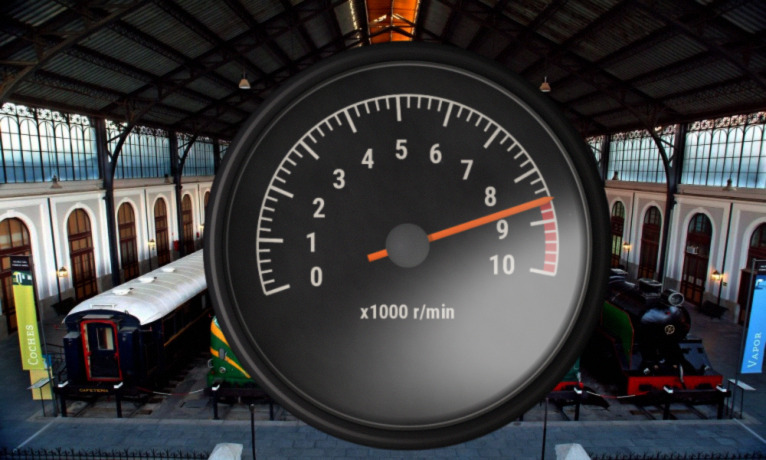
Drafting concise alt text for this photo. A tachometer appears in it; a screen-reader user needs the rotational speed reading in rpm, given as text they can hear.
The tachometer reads 8600 rpm
